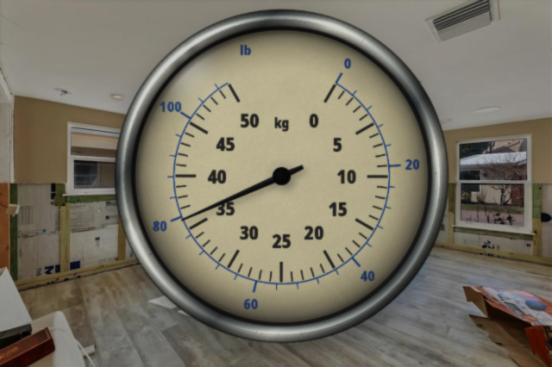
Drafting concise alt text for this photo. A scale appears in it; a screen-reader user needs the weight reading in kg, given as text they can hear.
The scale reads 36 kg
